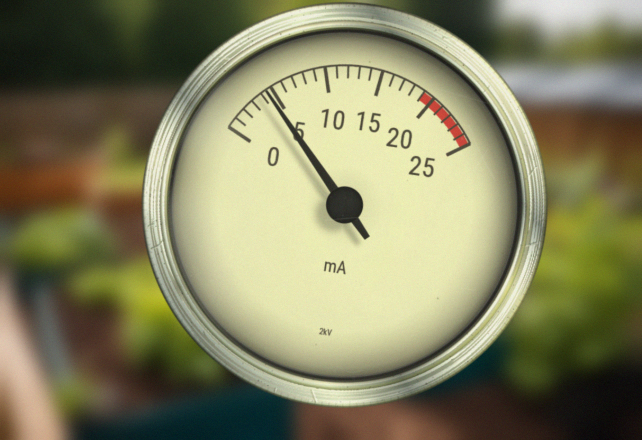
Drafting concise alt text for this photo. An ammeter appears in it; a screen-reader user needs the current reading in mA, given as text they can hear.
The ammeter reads 4.5 mA
